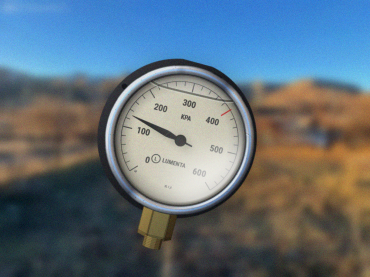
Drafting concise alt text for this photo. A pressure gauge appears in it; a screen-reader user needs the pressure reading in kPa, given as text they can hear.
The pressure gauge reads 130 kPa
